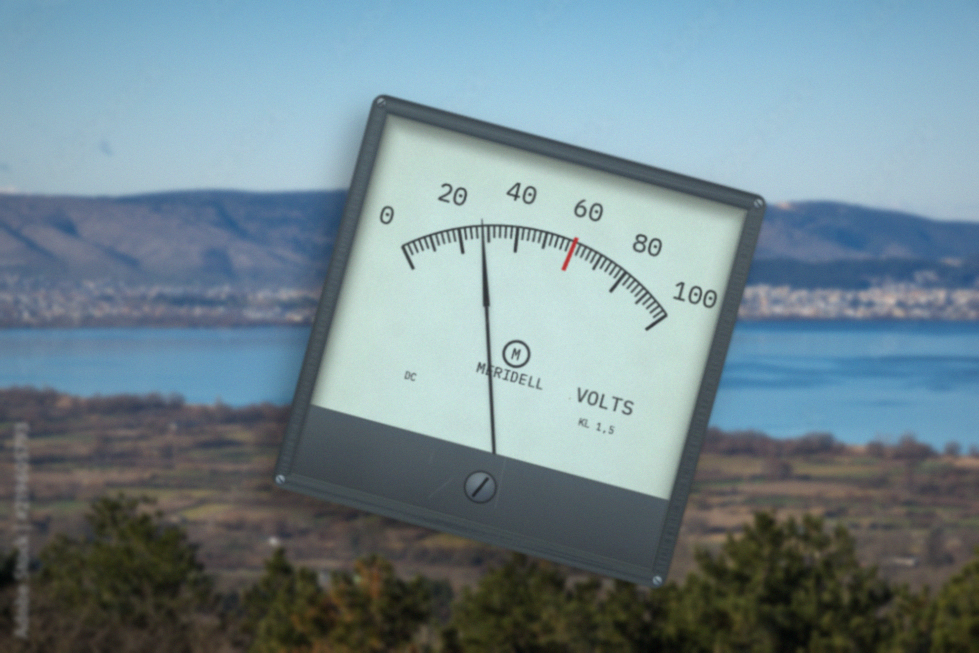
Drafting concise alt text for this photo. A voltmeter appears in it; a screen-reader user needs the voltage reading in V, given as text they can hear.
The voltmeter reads 28 V
